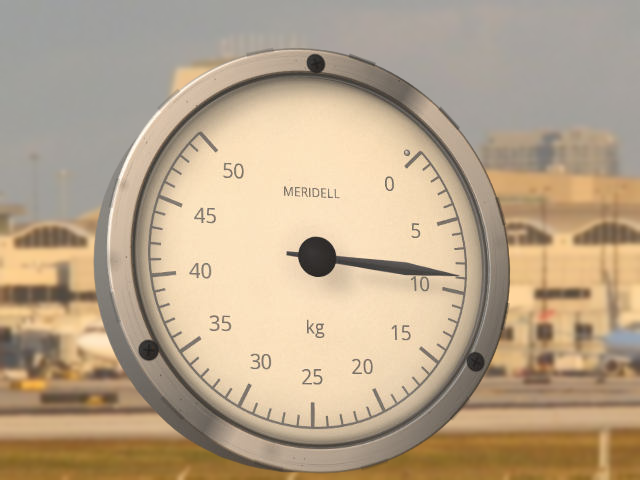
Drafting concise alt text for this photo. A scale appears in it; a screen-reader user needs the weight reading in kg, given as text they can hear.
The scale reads 9 kg
